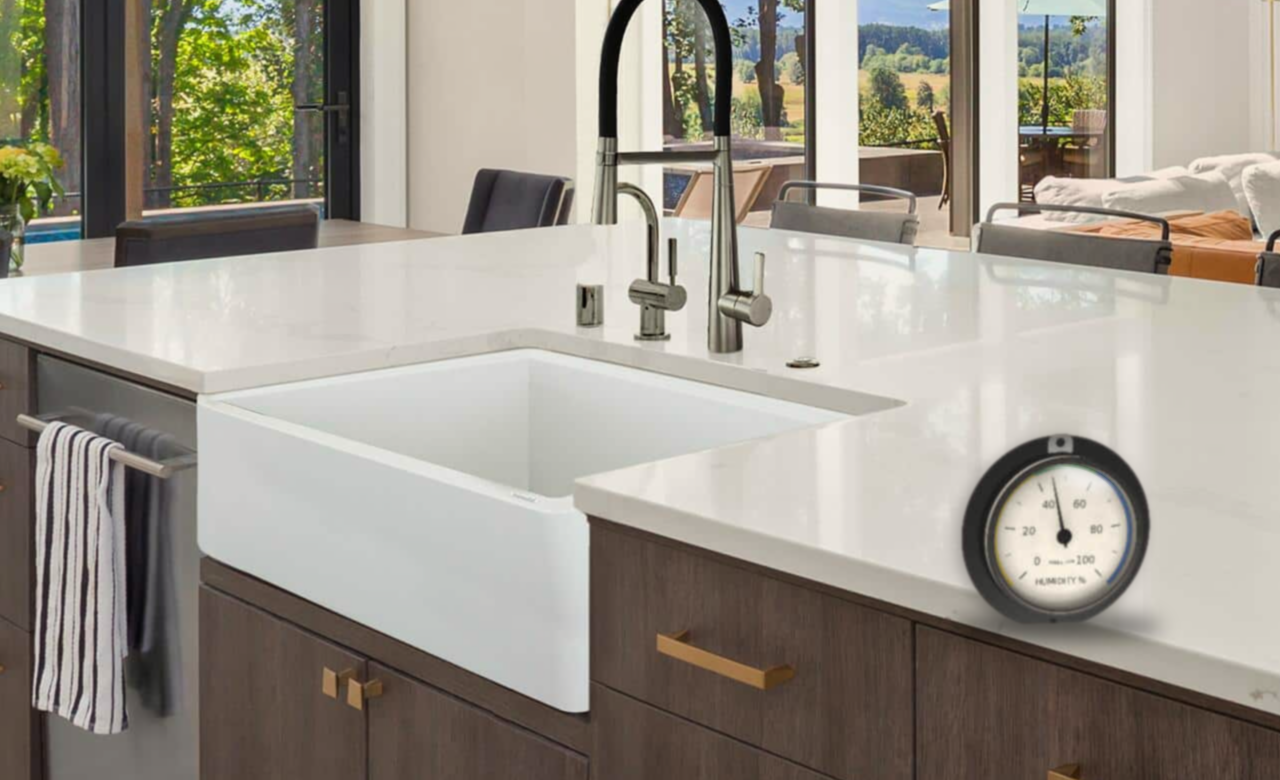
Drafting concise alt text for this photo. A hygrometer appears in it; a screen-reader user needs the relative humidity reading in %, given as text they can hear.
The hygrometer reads 45 %
